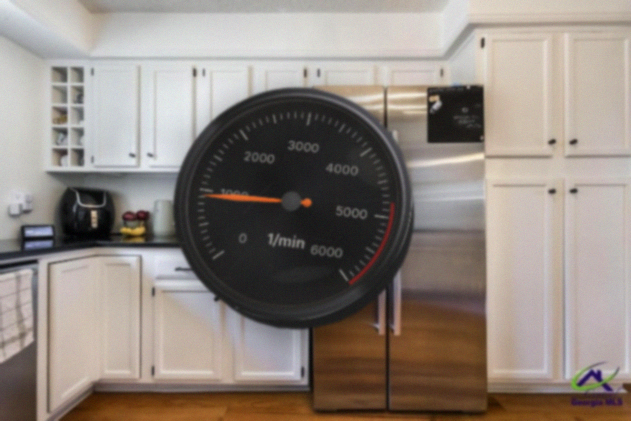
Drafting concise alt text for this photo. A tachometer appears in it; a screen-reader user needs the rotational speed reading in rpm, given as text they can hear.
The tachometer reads 900 rpm
